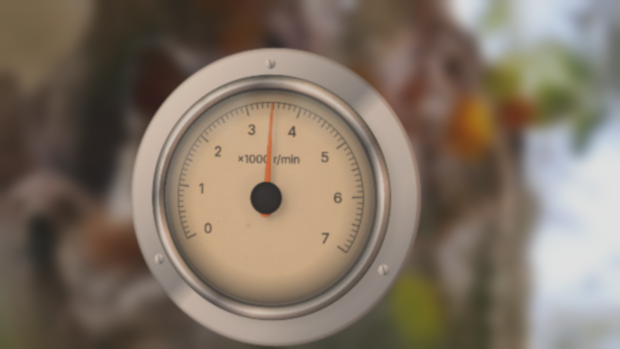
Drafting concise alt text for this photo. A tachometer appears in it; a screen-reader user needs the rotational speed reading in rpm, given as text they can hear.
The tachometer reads 3500 rpm
